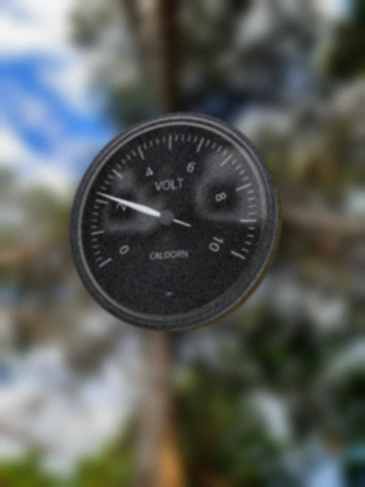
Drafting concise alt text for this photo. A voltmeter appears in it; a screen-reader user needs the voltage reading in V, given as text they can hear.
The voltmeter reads 2.2 V
